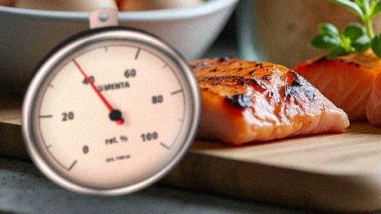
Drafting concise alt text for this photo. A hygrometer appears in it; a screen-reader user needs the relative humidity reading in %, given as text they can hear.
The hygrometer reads 40 %
